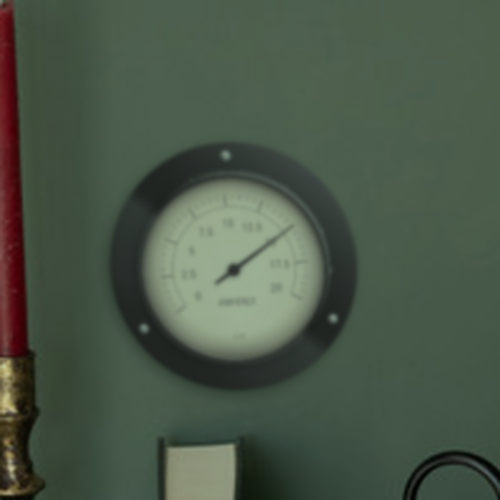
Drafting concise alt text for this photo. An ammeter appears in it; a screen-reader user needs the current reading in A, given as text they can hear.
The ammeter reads 15 A
